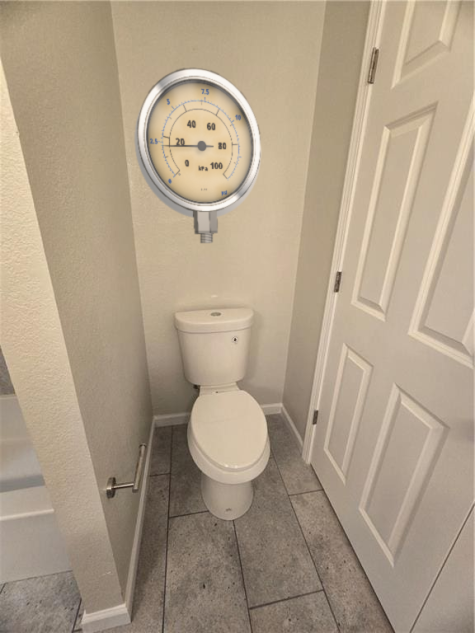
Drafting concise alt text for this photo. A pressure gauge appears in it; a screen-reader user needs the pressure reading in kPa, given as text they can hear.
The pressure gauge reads 15 kPa
